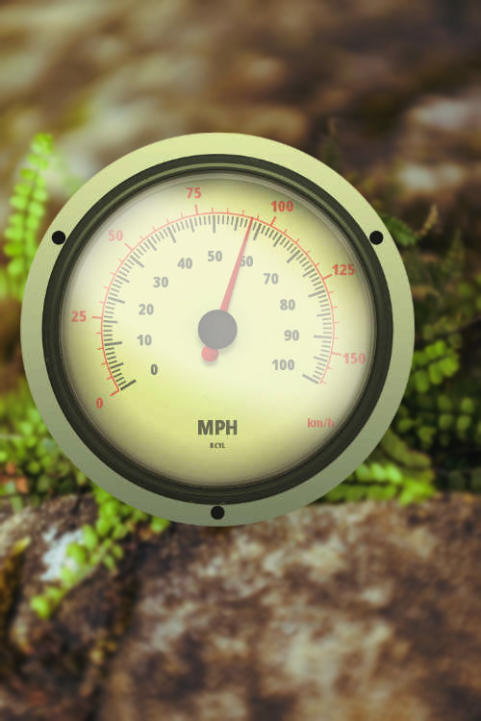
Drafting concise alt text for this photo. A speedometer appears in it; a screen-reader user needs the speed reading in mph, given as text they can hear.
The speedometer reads 58 mph
